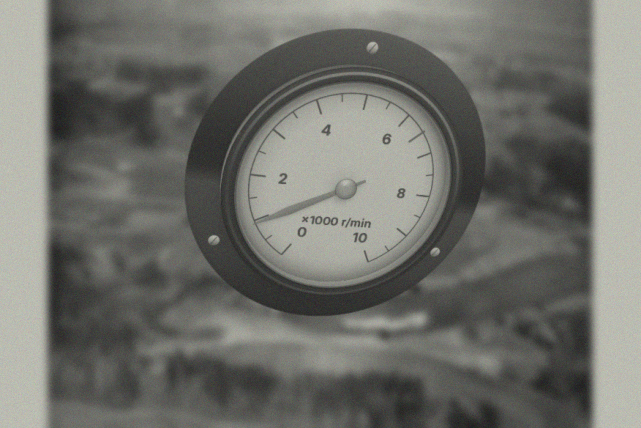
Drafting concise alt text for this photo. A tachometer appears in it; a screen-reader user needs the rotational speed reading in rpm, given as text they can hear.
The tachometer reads 1000 rpm
